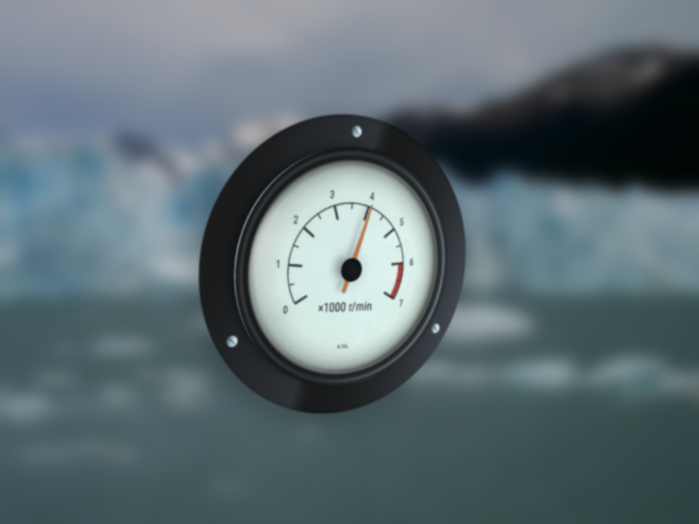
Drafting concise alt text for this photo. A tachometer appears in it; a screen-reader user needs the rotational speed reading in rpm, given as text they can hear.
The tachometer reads 4000 rpm
